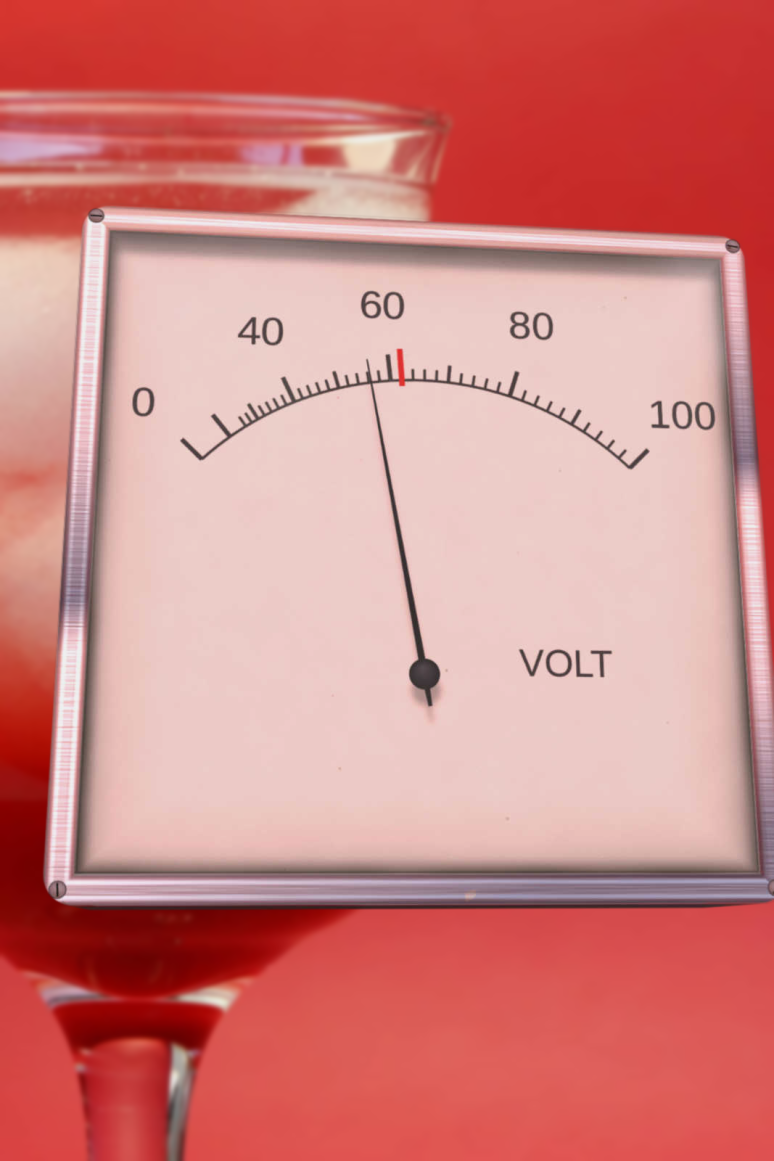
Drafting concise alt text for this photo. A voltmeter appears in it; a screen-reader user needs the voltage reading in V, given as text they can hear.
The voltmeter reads 56 V
